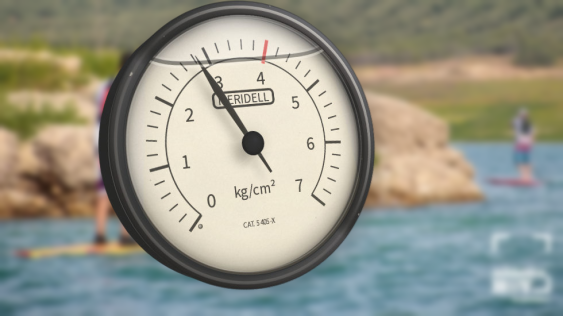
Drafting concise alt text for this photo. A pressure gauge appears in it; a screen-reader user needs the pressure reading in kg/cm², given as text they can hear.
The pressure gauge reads 2.8 kg/cm²
